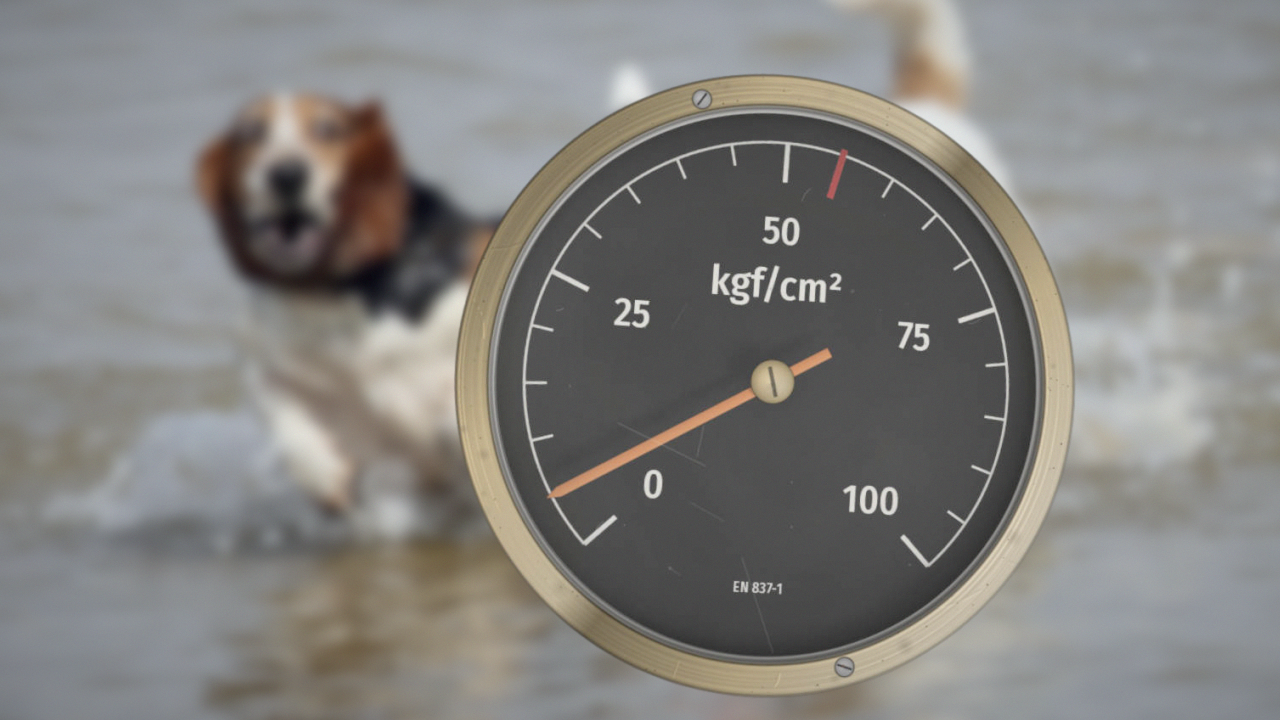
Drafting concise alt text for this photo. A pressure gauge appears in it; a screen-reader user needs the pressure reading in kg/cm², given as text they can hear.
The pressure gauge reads 5 kg/cm²
